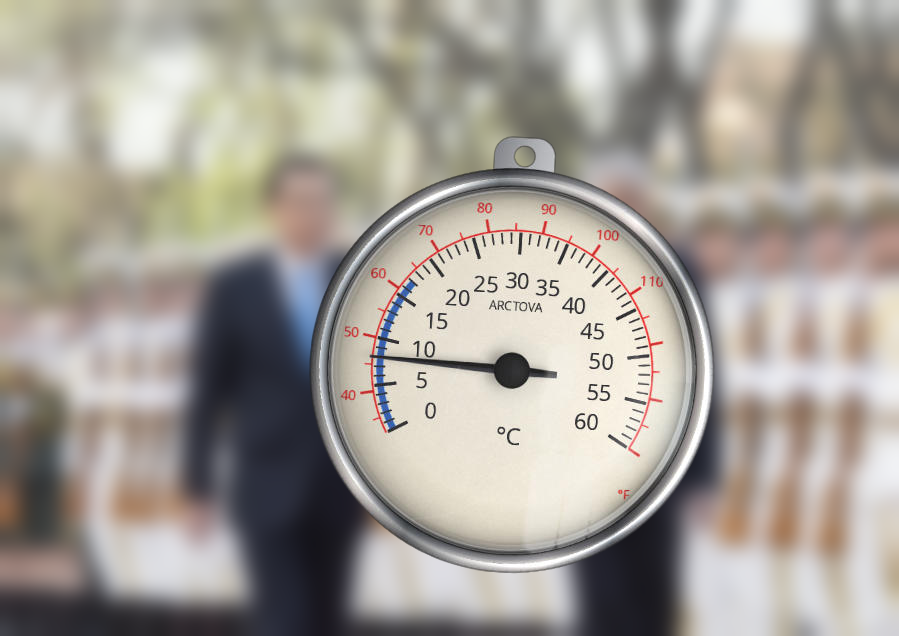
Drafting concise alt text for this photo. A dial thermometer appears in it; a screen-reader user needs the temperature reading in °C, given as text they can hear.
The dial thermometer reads 8 °C
